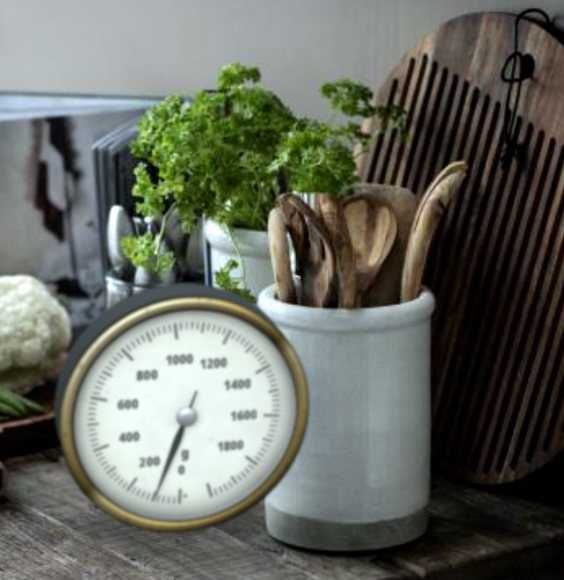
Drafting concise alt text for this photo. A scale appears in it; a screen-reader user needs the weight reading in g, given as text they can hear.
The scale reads 100 g
